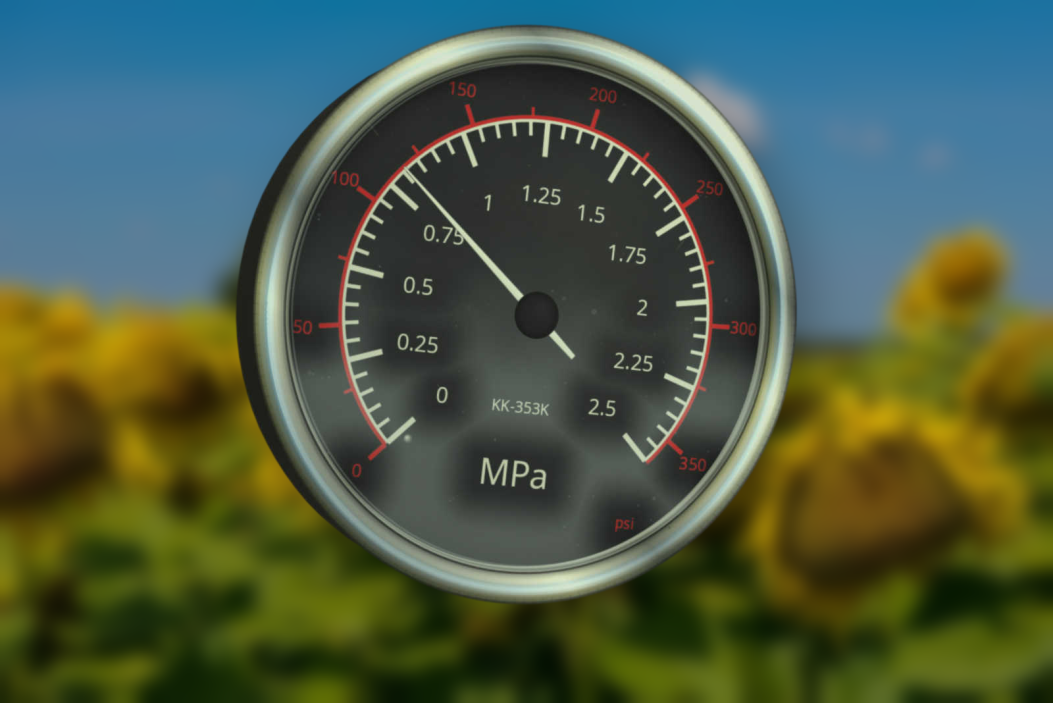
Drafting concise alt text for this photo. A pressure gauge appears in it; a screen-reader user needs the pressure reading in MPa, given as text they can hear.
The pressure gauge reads 0.8 MPa
